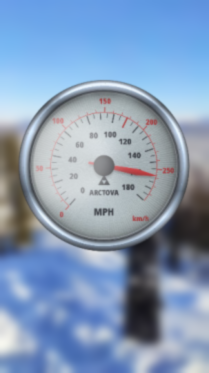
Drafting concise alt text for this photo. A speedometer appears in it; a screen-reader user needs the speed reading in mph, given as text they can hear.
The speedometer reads 160 mph
